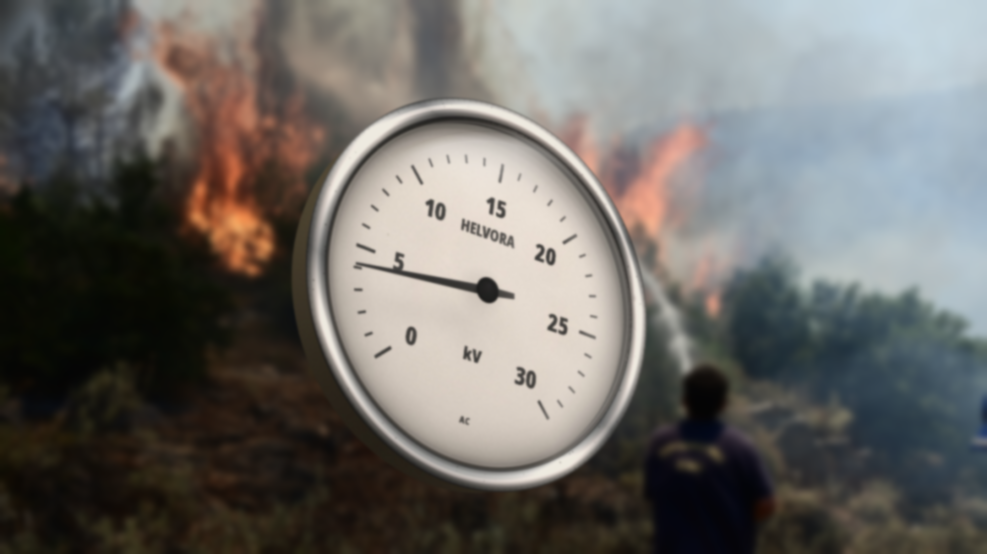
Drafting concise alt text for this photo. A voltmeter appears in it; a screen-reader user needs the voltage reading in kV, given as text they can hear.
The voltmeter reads 4 kV
